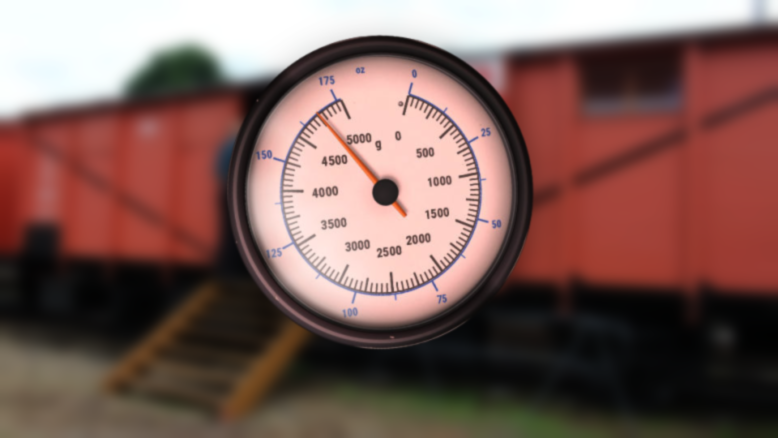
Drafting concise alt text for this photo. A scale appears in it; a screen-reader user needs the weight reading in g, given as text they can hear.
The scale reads 4750 g
